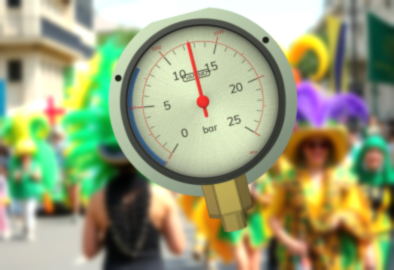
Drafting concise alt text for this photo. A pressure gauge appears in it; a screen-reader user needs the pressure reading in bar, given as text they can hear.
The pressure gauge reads 12.5 bar
